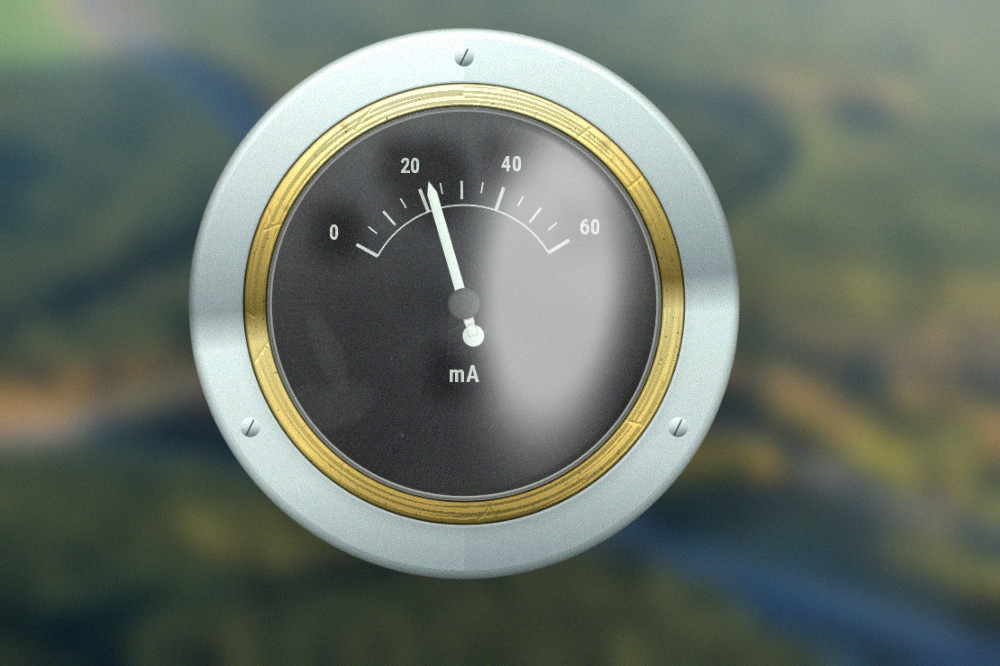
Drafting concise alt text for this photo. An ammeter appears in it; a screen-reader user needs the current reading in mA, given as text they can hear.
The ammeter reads 22.5 mA
